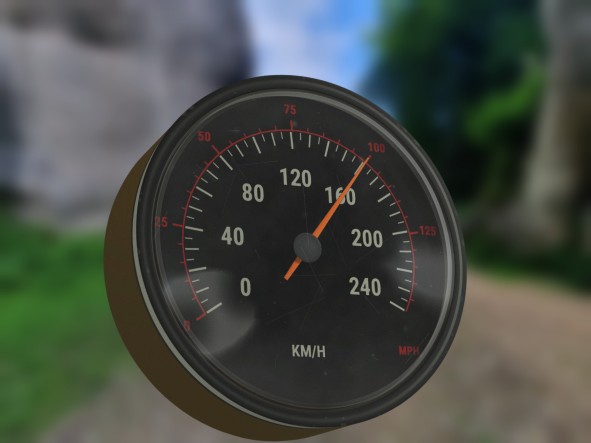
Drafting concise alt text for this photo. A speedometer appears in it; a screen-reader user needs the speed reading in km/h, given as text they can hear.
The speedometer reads 160 km/h
